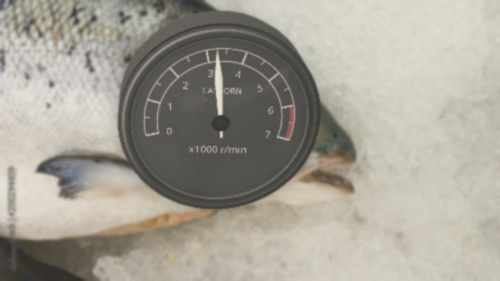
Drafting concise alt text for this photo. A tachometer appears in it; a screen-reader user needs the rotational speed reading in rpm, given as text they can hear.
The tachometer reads 3250 rpm
